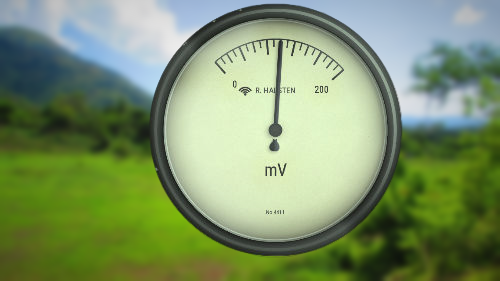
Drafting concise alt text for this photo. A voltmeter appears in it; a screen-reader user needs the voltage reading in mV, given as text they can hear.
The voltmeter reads 100 mV
